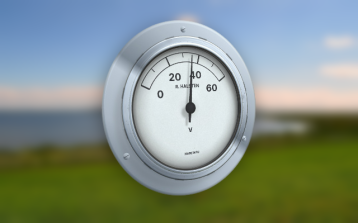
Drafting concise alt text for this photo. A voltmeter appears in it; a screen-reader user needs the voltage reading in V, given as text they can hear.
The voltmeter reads 35 V
